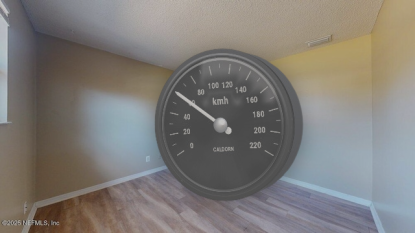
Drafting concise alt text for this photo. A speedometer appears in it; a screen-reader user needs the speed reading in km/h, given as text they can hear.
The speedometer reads 60 km/h
